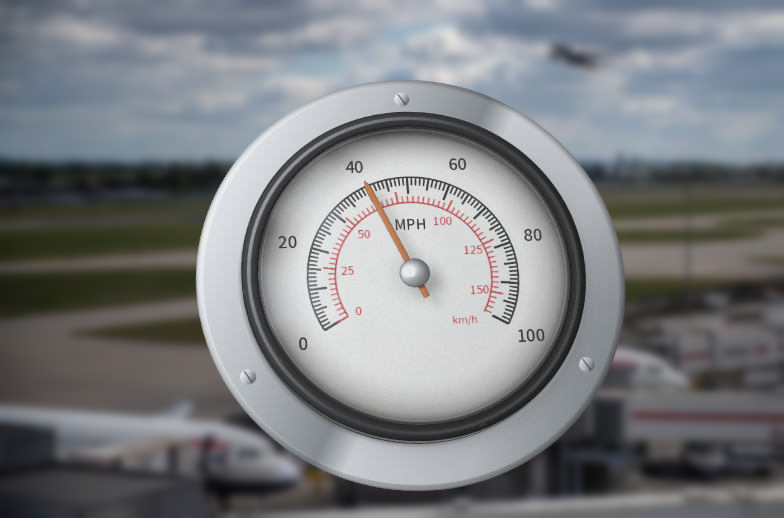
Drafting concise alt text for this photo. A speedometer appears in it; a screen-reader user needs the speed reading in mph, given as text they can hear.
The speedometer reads 40 mph
